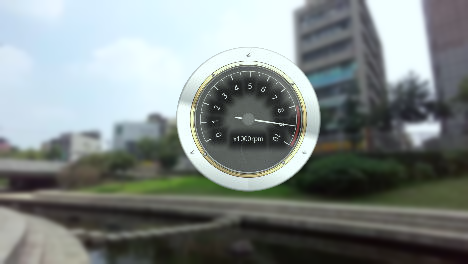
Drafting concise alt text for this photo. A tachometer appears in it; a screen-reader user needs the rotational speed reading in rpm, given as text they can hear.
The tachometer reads 9000 rpm
